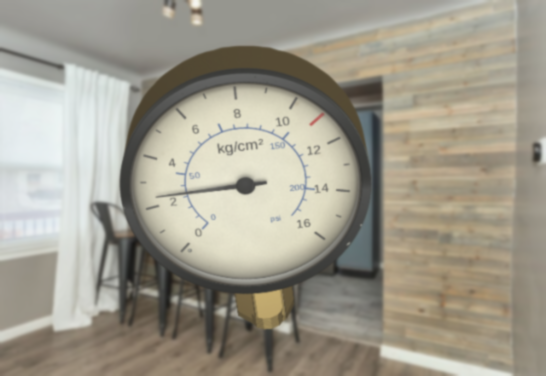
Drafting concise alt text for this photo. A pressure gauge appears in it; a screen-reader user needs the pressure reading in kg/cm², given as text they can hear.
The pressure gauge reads 2.5 kg/cm²
